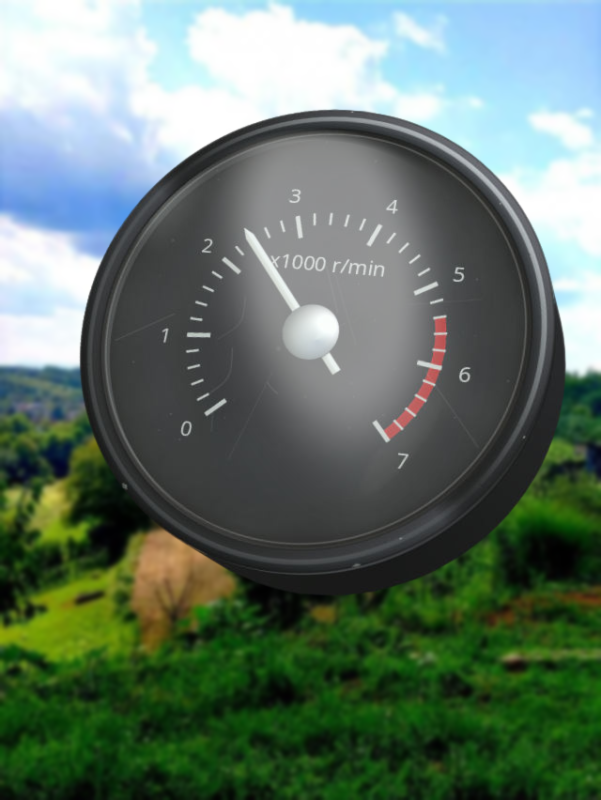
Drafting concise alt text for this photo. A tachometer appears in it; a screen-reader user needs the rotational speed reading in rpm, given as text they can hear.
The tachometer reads 2400 rpm
